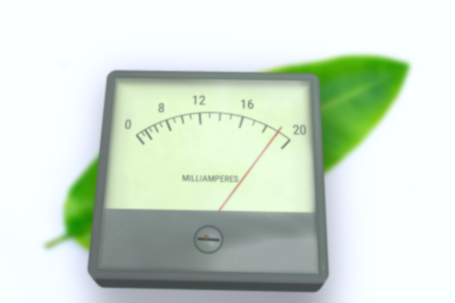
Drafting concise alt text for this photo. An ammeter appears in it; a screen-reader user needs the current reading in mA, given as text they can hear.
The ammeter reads 19 mA
